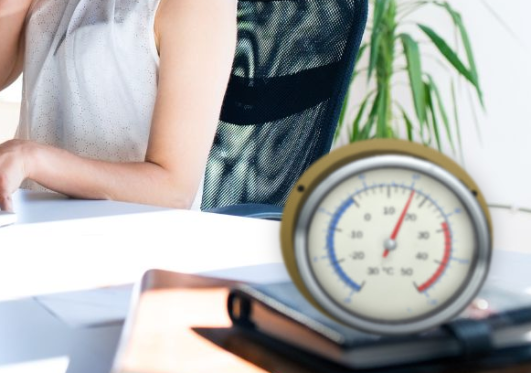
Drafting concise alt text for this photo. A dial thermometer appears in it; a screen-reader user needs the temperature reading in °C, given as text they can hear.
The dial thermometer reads 16 °C
